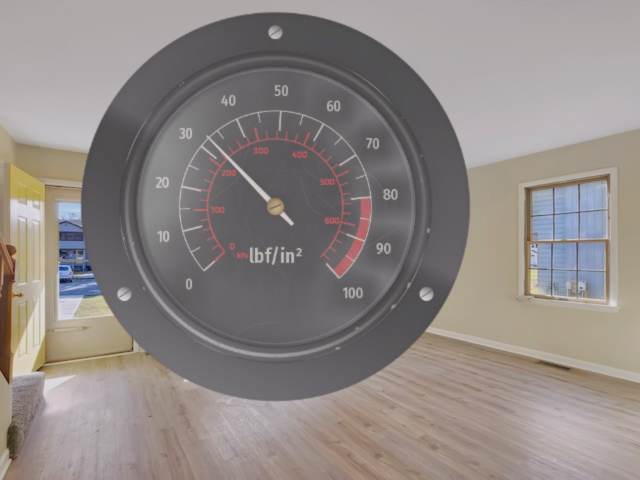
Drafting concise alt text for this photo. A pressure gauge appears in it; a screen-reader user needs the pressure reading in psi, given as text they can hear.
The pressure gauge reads 32.5 psi
